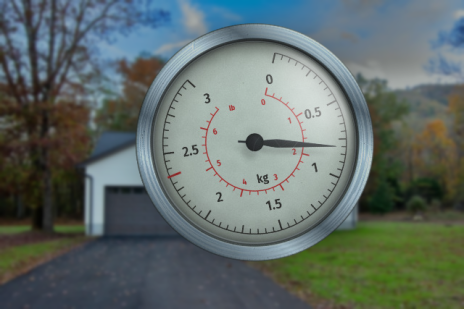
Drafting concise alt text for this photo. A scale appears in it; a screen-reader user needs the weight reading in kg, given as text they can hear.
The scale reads 0.8 kg
